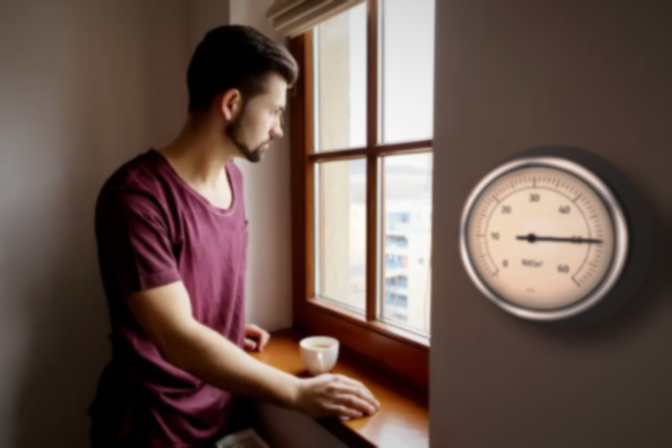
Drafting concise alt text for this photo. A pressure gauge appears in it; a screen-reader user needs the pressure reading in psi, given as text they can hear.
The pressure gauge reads 50 psi
